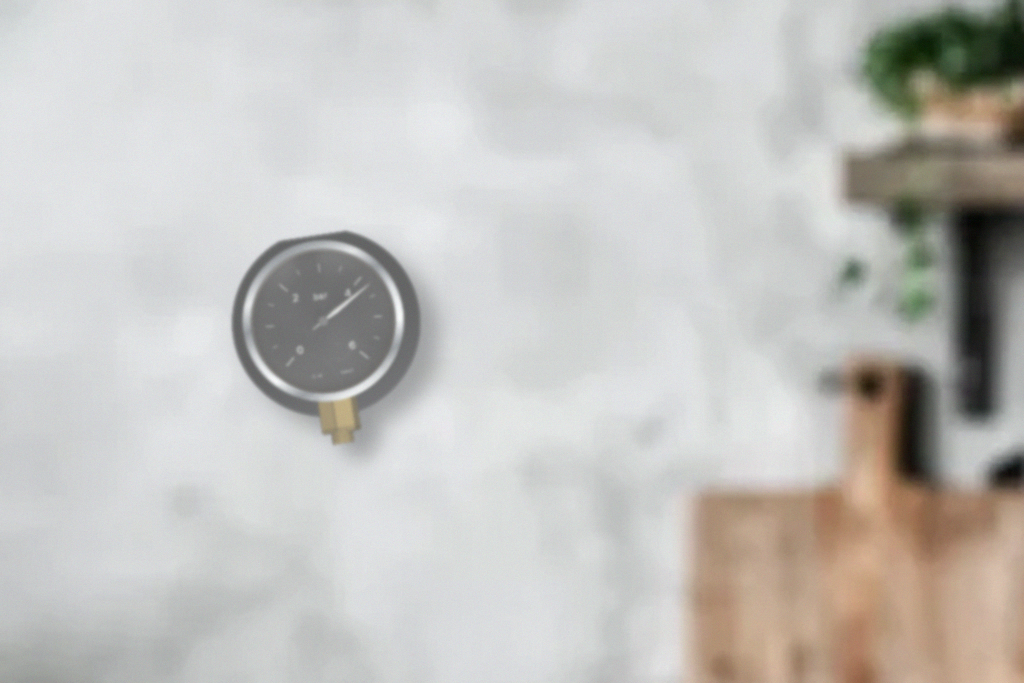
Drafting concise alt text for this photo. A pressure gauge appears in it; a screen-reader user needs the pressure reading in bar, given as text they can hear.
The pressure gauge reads 4.25 bar
